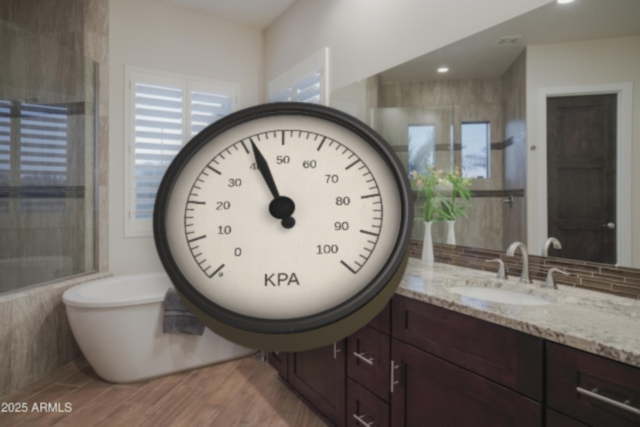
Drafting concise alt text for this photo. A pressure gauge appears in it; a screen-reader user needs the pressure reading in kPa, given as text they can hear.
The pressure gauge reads 42 kPa
